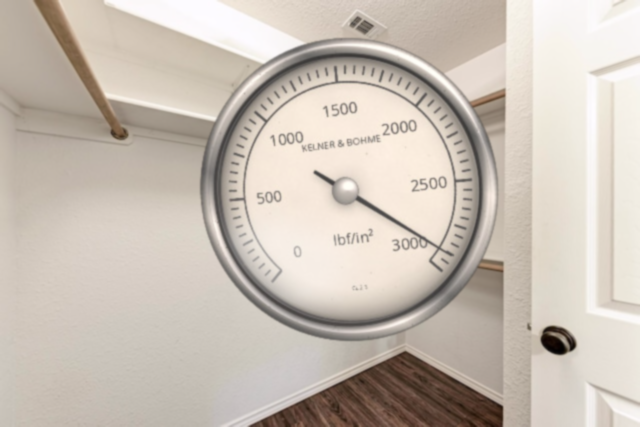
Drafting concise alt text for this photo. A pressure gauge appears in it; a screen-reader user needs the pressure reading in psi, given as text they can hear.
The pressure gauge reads 2900 psi
